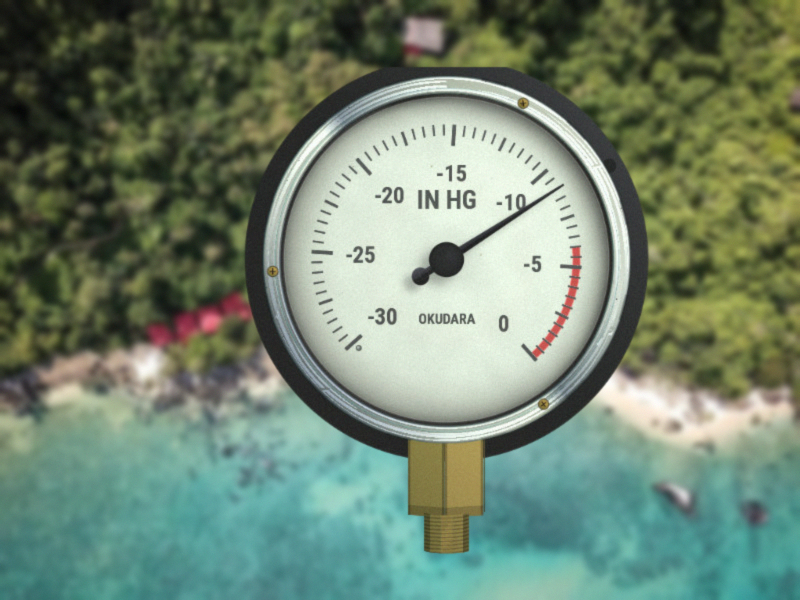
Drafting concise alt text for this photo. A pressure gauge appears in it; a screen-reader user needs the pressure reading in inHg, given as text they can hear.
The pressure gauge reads -9 inHg
